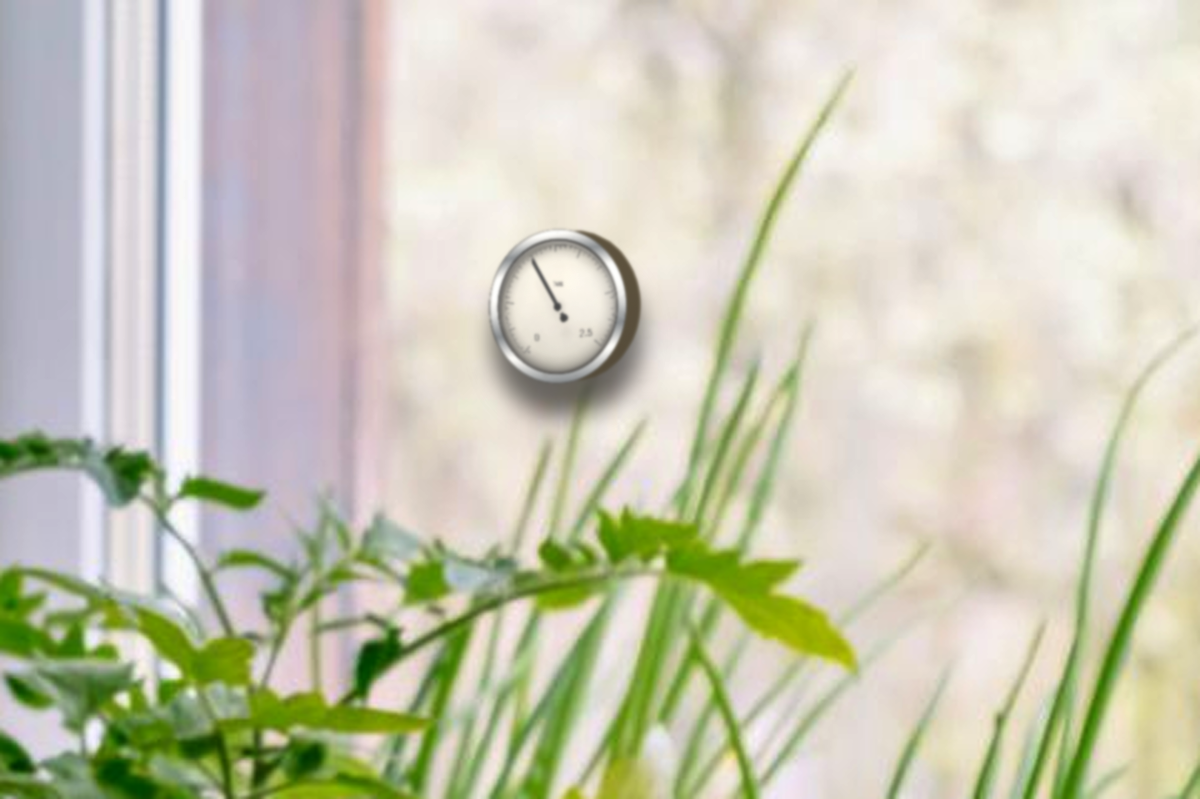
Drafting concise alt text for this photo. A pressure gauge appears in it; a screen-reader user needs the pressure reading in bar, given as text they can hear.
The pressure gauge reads 1 bar
